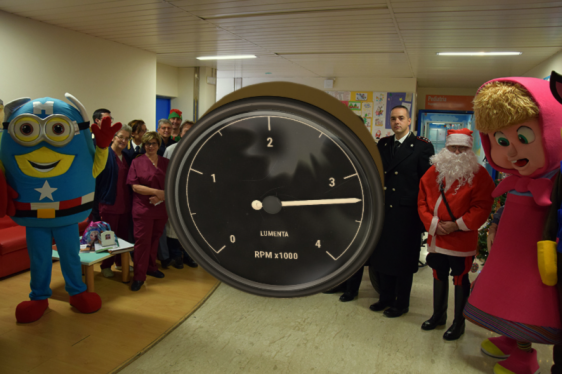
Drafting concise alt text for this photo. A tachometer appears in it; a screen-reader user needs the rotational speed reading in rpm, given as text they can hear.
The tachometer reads 3250 rpm
